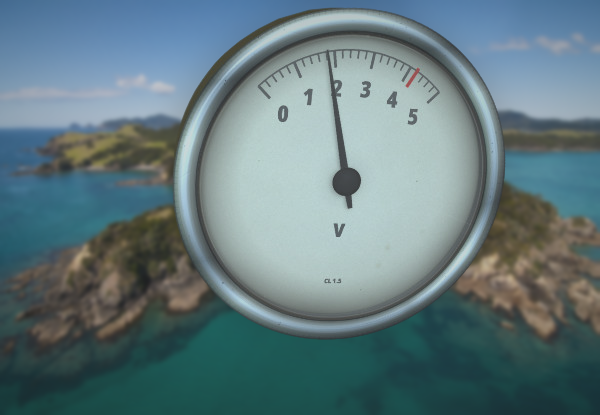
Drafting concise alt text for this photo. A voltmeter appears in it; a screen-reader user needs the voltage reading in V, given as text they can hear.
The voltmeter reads 1.8 V
